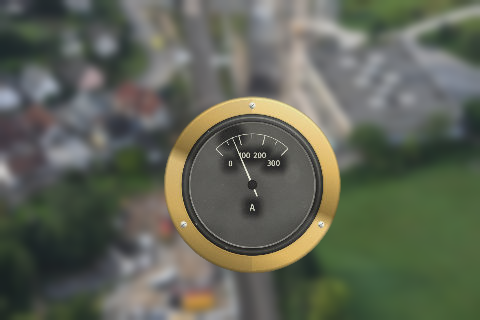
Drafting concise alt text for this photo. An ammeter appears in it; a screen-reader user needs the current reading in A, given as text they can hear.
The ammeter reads 75 A
